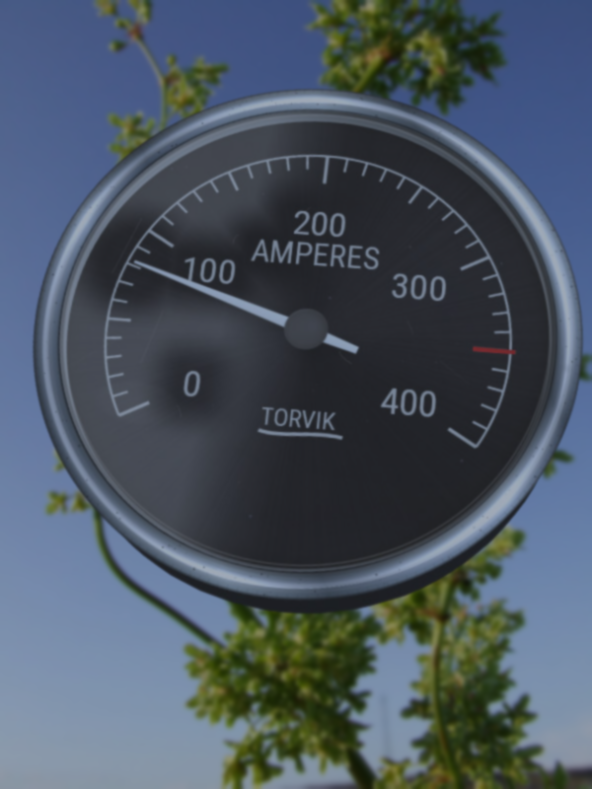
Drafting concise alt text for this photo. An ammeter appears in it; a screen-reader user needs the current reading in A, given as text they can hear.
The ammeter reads 80 A
